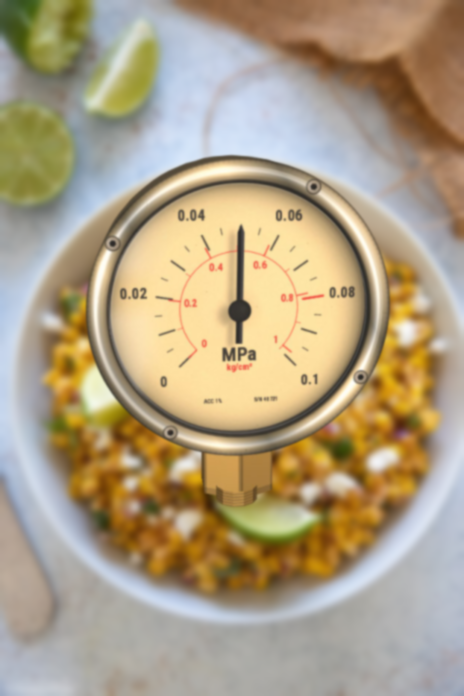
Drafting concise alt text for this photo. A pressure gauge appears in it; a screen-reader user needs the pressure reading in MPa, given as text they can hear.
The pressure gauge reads 0.05 MPa
